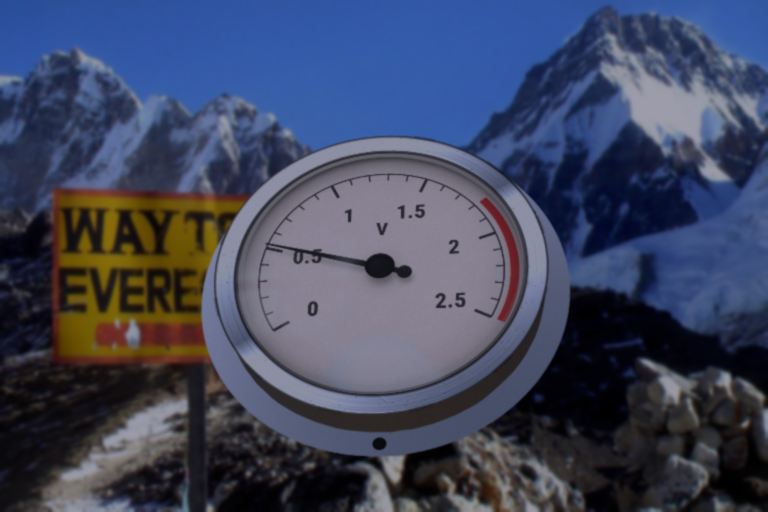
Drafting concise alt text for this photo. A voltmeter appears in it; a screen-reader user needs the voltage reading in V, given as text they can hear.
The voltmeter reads 0.5 V
